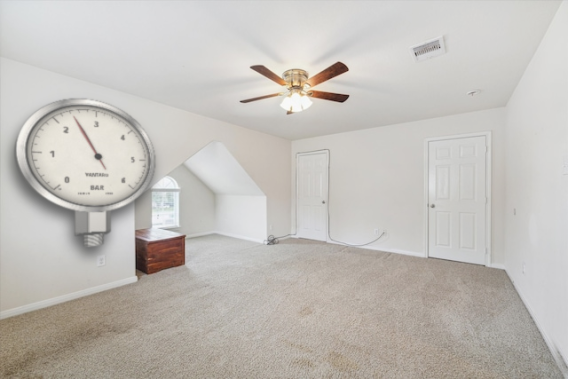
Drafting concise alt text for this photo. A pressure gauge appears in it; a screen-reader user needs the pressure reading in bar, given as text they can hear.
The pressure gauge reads 2.4 bar
